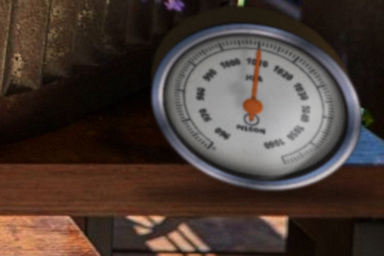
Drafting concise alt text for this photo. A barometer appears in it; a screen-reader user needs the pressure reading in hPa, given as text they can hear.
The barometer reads 1010 hPa
